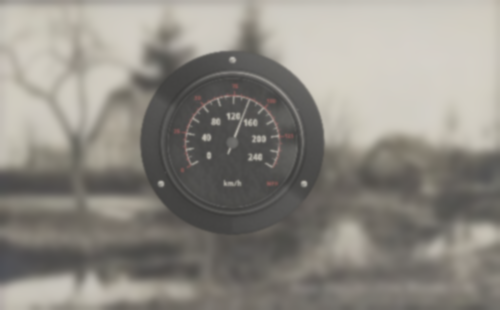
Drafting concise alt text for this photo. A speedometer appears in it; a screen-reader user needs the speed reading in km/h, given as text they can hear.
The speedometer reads 140 km/h
